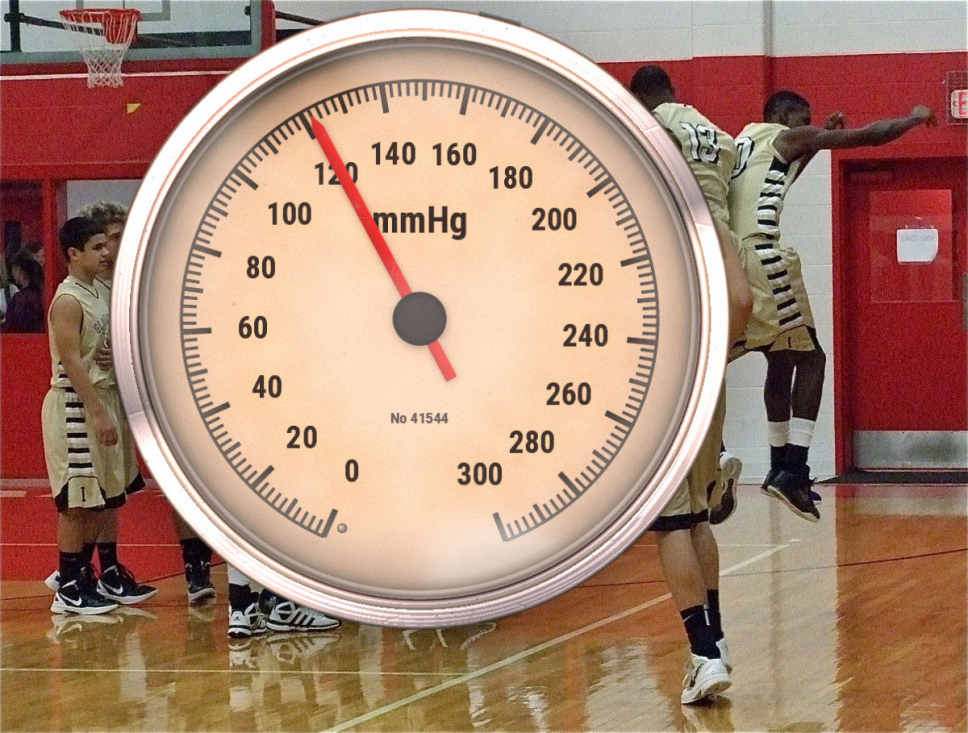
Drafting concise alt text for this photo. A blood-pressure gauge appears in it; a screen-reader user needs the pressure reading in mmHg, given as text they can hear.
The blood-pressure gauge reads 122 mmHg
